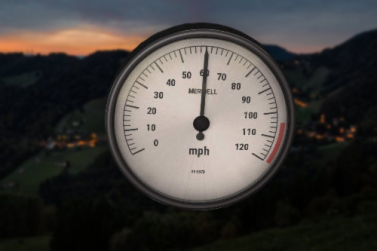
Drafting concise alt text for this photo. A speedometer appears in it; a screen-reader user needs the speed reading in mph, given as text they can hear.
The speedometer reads 60 mph
